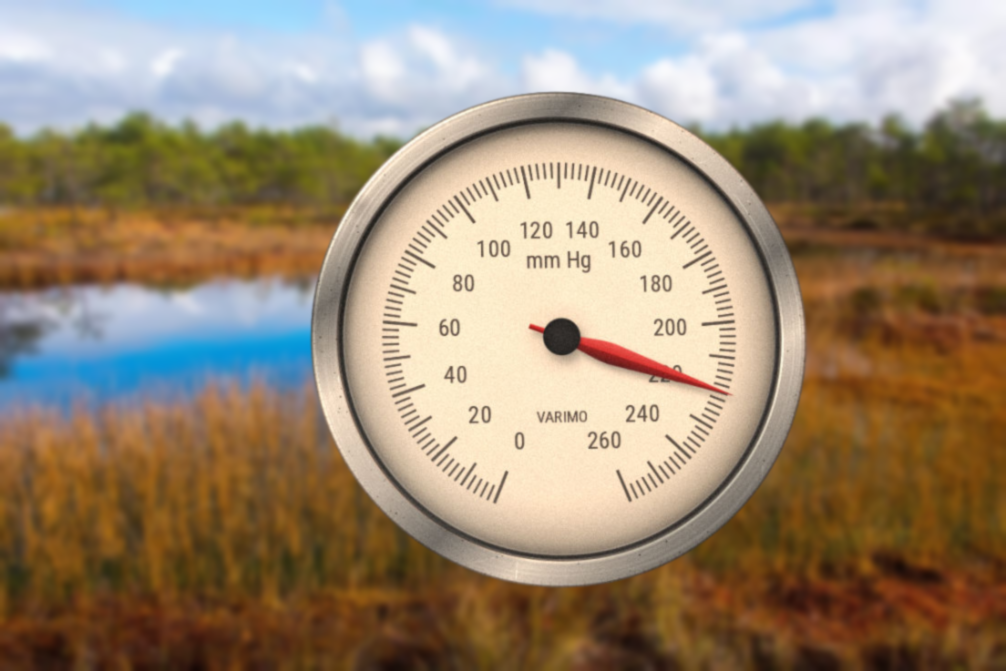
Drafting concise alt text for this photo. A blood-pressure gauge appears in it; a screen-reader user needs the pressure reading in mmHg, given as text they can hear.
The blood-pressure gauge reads 220 mmHg
